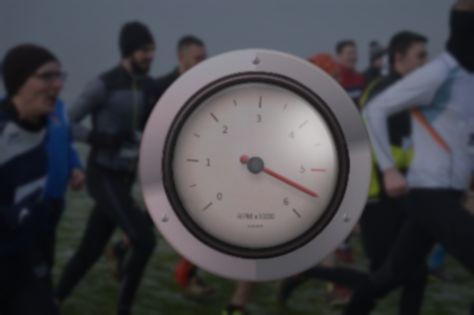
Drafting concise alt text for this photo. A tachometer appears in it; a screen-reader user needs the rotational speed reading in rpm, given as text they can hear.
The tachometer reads 5500 rpm
